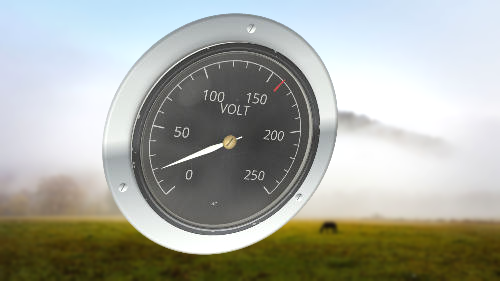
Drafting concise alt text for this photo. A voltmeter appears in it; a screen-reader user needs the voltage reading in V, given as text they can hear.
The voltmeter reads 20 V
